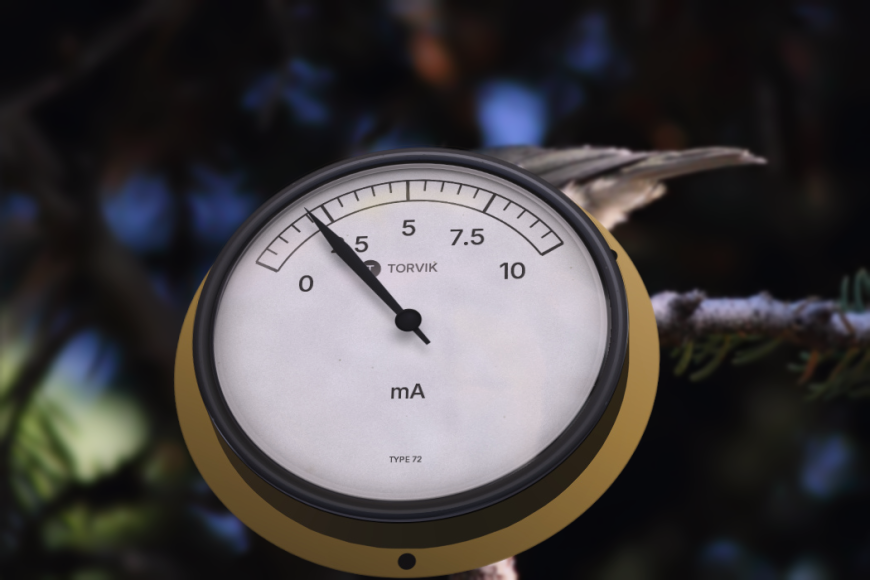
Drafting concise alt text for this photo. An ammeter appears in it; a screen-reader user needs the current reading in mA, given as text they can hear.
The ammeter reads 2 mA
